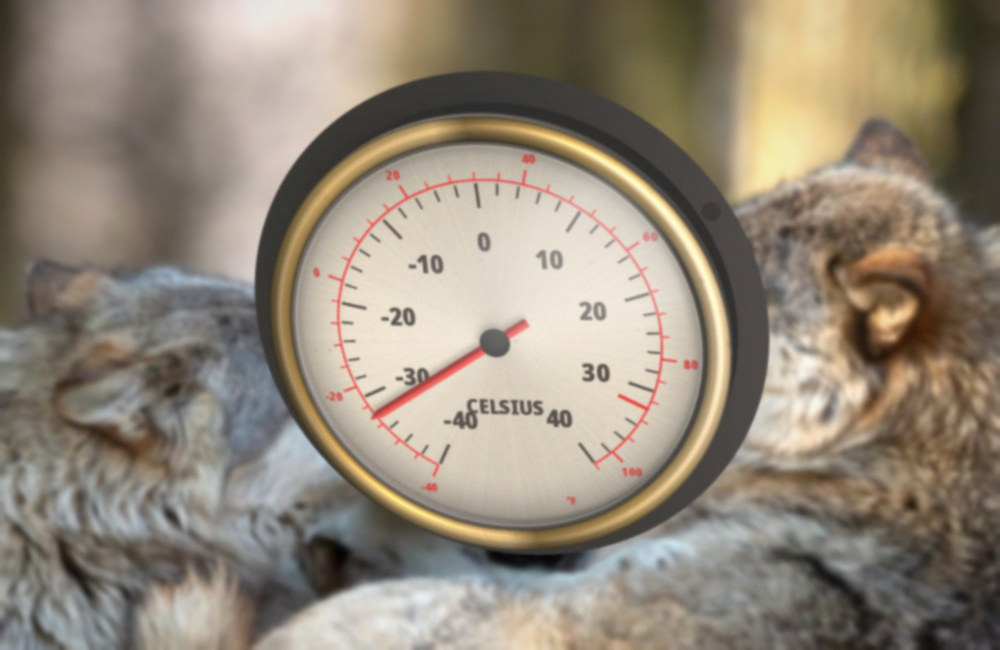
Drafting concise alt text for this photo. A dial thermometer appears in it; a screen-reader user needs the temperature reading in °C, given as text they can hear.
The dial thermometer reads -32 °C
